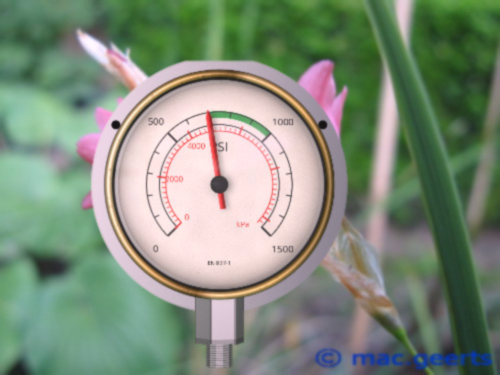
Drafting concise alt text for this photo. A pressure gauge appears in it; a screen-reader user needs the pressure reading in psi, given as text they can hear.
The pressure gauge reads 700 psi
